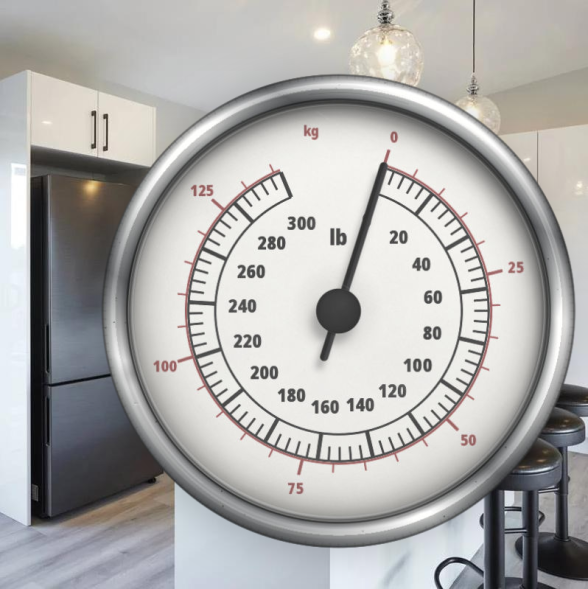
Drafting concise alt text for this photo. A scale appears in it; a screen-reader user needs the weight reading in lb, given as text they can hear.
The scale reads 0 lb
